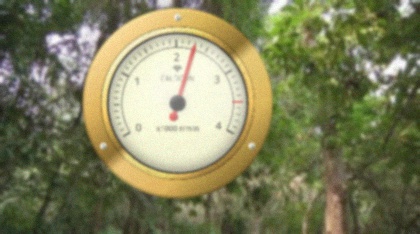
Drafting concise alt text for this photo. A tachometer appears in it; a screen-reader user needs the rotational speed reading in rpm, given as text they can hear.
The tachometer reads 2300 rpm
